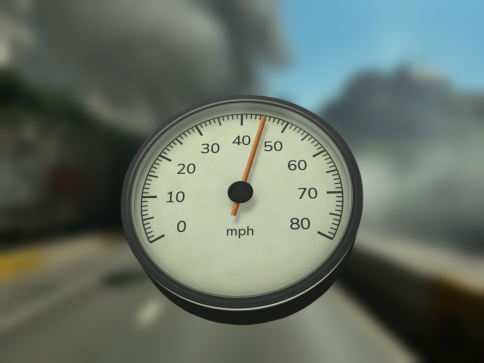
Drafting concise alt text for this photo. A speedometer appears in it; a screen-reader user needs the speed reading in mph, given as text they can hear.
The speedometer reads 45 mph
